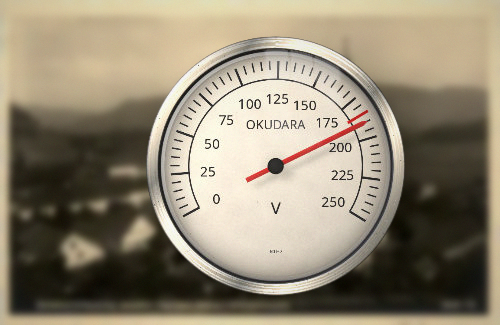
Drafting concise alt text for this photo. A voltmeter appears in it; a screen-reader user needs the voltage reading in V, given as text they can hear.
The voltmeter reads 190 V
